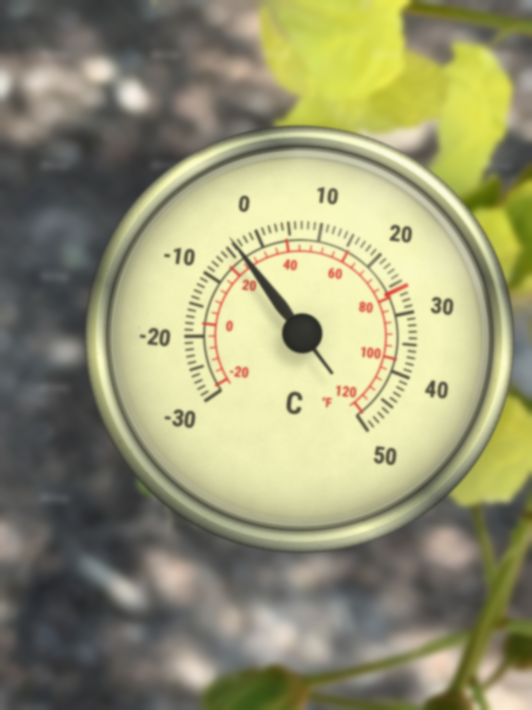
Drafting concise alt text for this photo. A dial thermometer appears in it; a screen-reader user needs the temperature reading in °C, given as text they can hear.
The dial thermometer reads -4 °C
